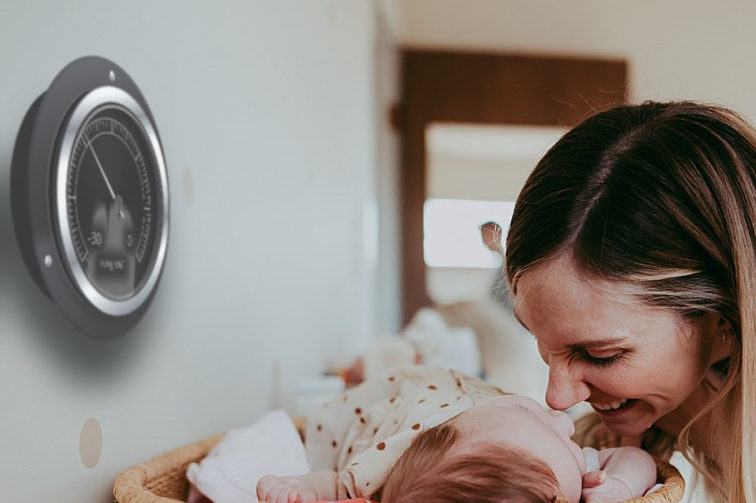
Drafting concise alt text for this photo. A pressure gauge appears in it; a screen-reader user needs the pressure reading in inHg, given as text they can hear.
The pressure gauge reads -20 inHg
